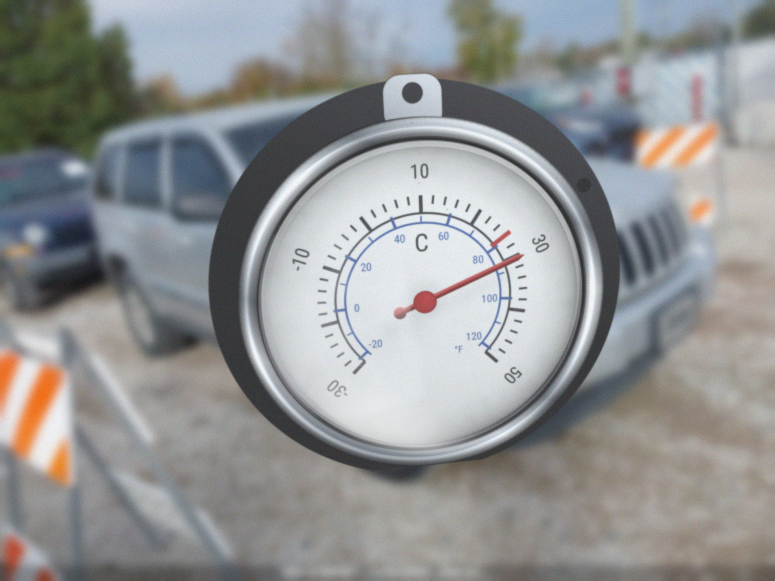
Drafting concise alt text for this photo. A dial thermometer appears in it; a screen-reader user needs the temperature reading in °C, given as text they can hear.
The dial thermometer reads 30 °C
